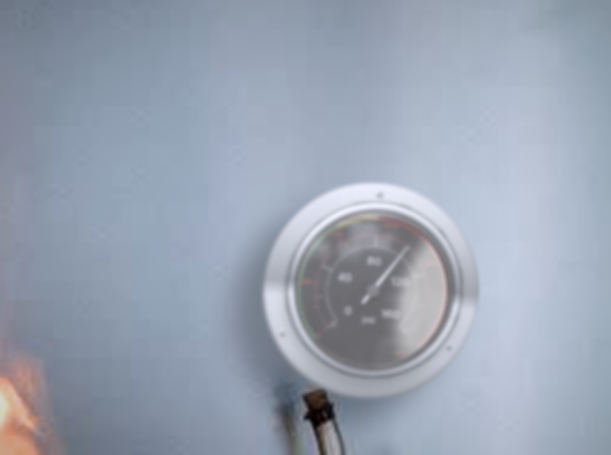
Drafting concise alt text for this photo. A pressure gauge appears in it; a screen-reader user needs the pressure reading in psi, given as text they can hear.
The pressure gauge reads 100 psi
